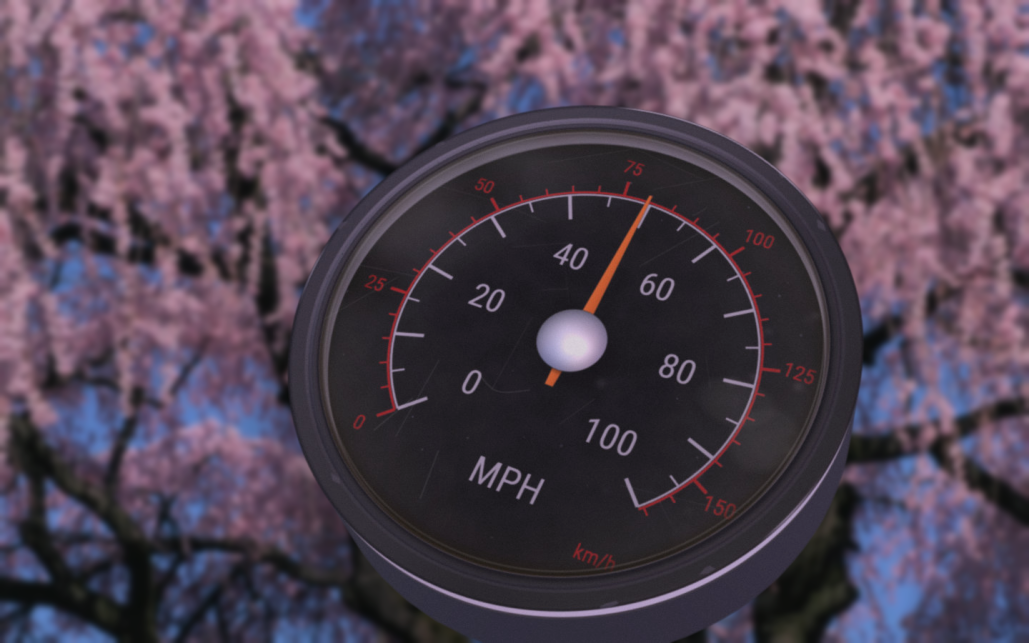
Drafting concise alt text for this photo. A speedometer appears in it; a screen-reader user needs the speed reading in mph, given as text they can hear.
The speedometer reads 50 mph
